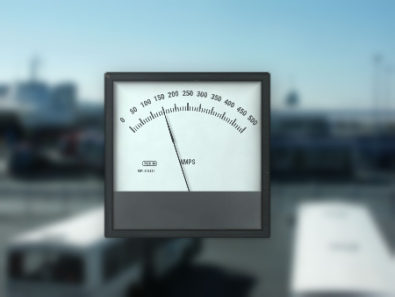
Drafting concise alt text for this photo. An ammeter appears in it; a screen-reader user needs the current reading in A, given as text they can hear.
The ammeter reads 150 A
